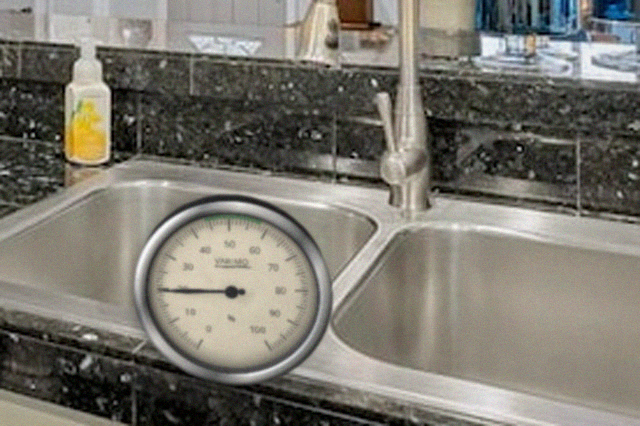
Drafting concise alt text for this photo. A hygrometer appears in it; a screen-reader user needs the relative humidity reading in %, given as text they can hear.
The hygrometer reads 20 %
